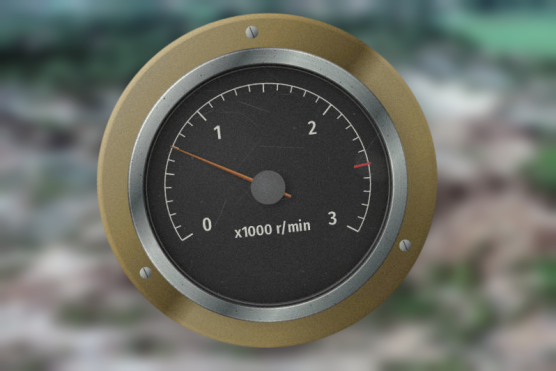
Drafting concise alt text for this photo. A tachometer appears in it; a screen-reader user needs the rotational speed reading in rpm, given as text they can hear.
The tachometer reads 700 rpm
